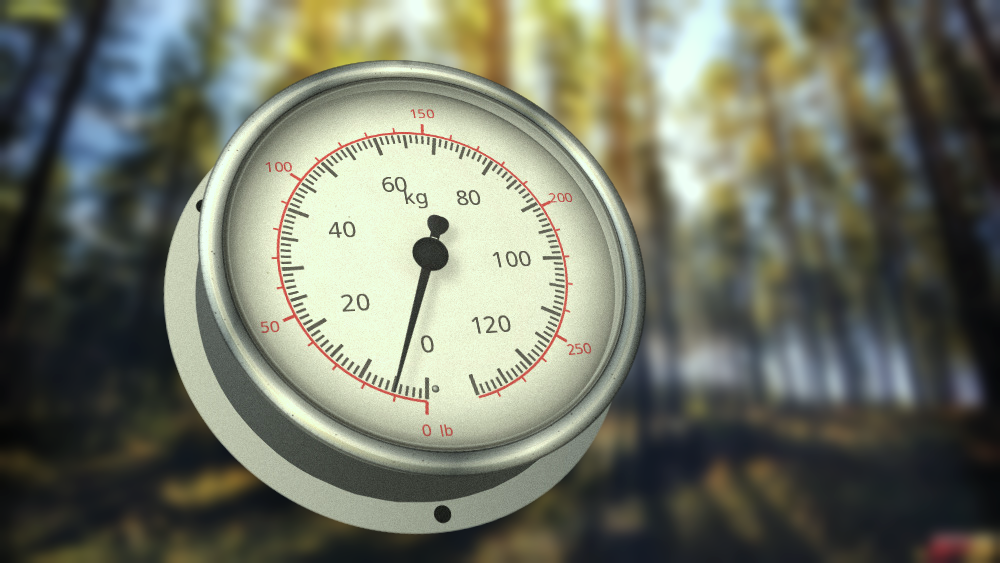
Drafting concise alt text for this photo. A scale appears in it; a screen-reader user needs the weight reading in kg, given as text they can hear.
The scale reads 5 kg
